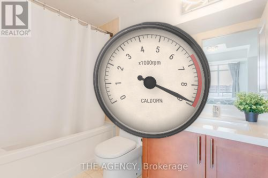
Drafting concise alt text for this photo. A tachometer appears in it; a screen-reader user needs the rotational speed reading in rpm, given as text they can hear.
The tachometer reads 8800 rpm
